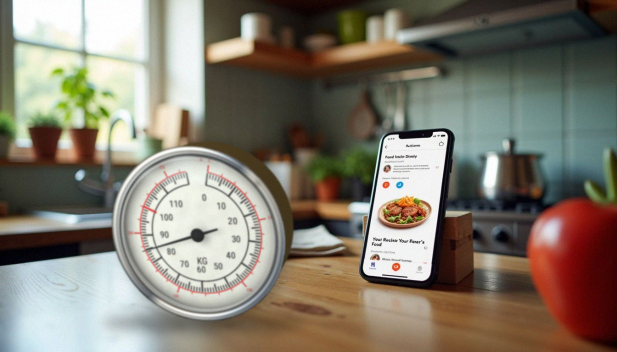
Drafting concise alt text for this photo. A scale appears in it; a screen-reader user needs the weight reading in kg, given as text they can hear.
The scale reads 85 kg
